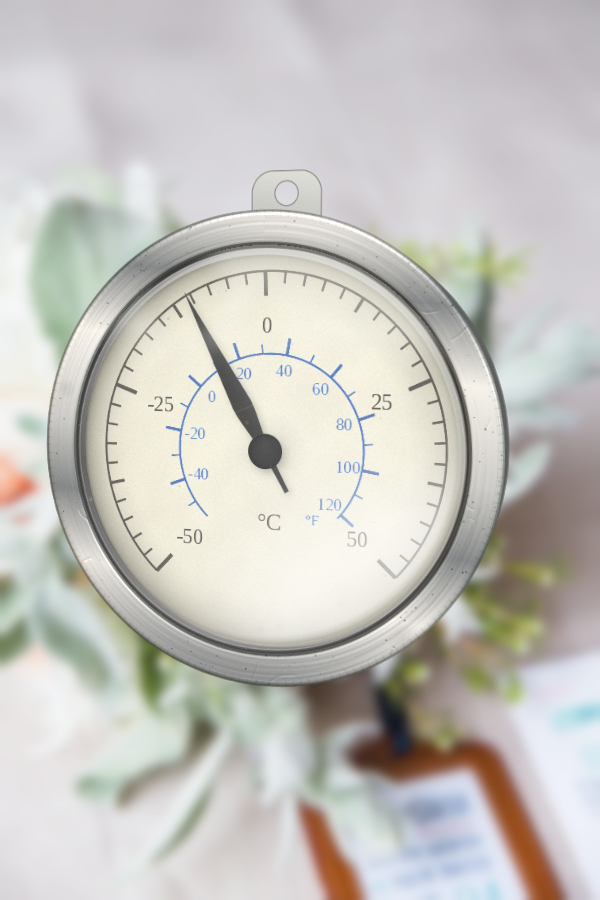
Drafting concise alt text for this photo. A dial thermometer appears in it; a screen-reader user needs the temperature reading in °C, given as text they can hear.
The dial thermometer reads -10 °C
